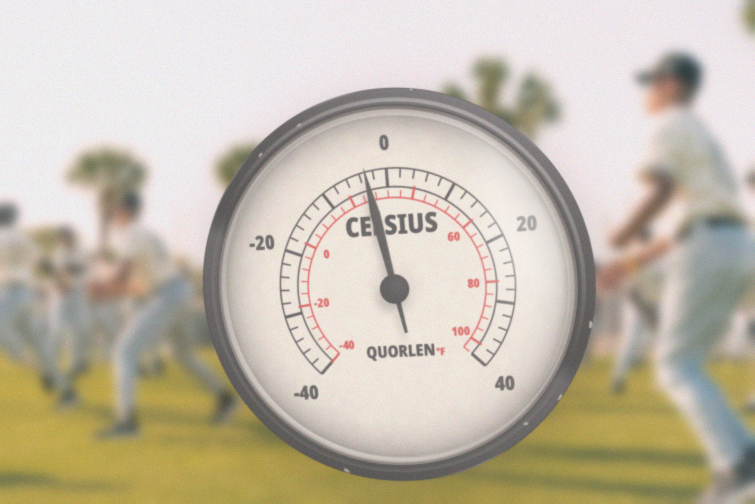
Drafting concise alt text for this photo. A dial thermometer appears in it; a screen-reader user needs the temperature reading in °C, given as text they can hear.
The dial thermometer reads -3 °C
